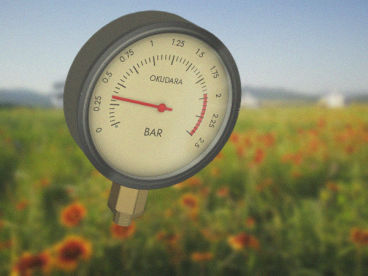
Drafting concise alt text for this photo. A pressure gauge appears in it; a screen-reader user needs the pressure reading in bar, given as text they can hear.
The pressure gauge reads 0.35 bar
